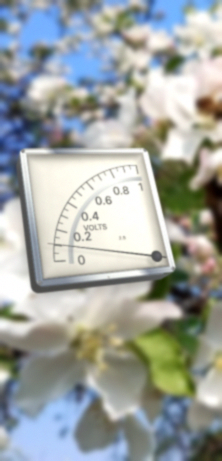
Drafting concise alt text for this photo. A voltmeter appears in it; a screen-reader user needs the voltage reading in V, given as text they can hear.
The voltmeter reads 0.1 V
